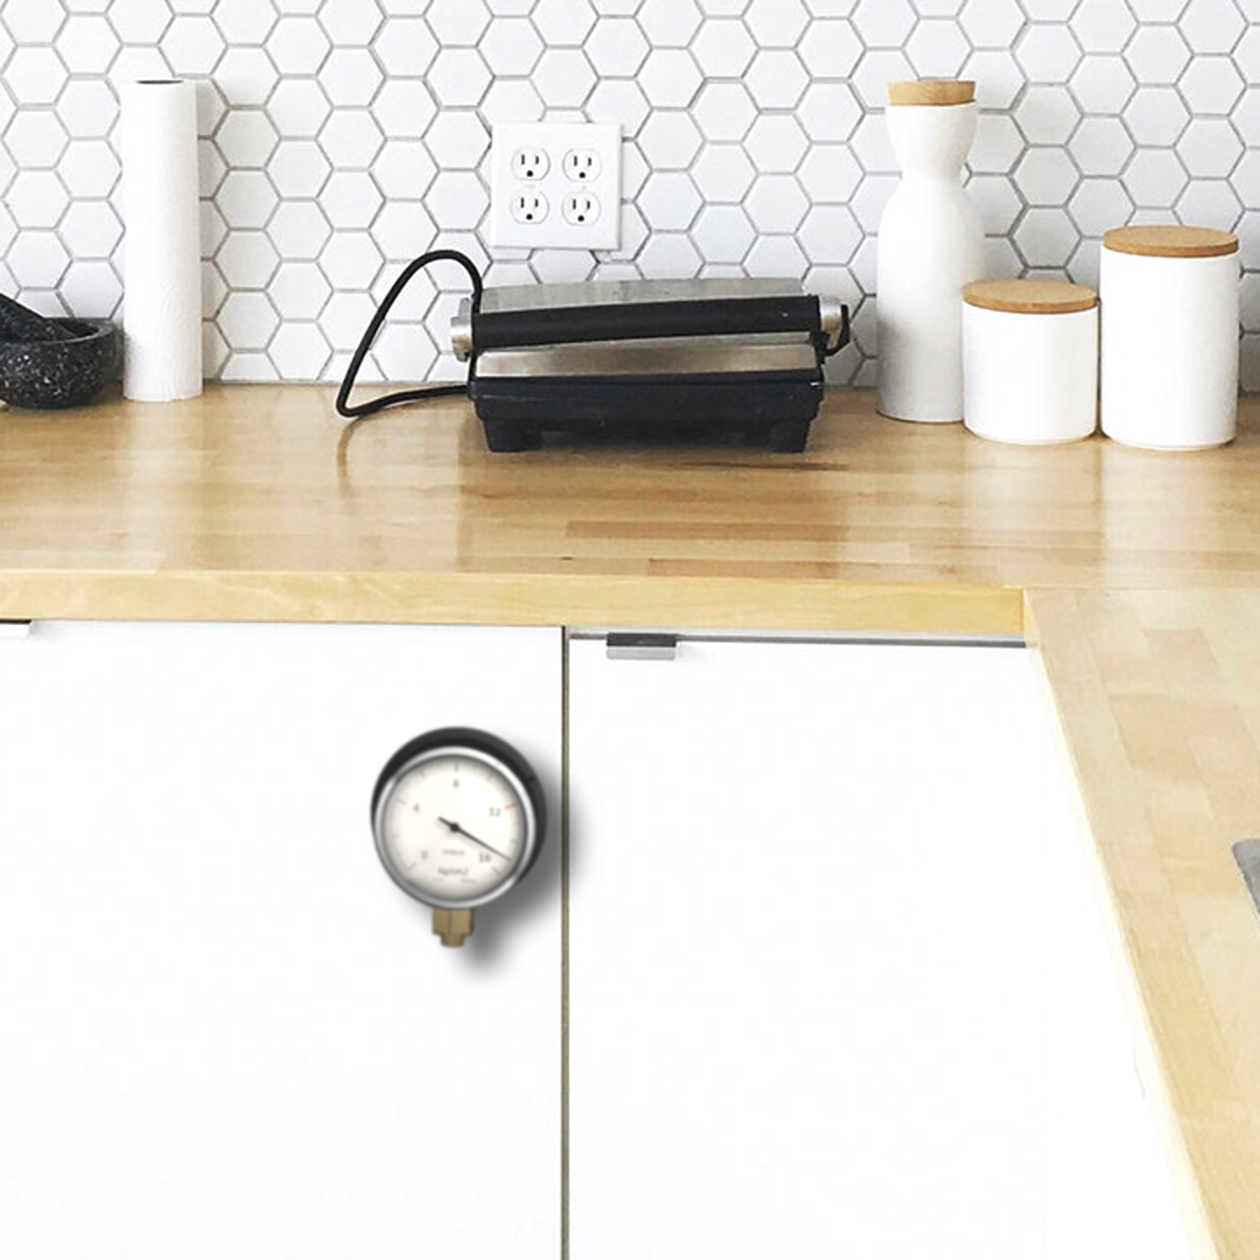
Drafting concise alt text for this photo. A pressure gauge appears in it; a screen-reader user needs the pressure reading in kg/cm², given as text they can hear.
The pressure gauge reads 15 kg/cm²
